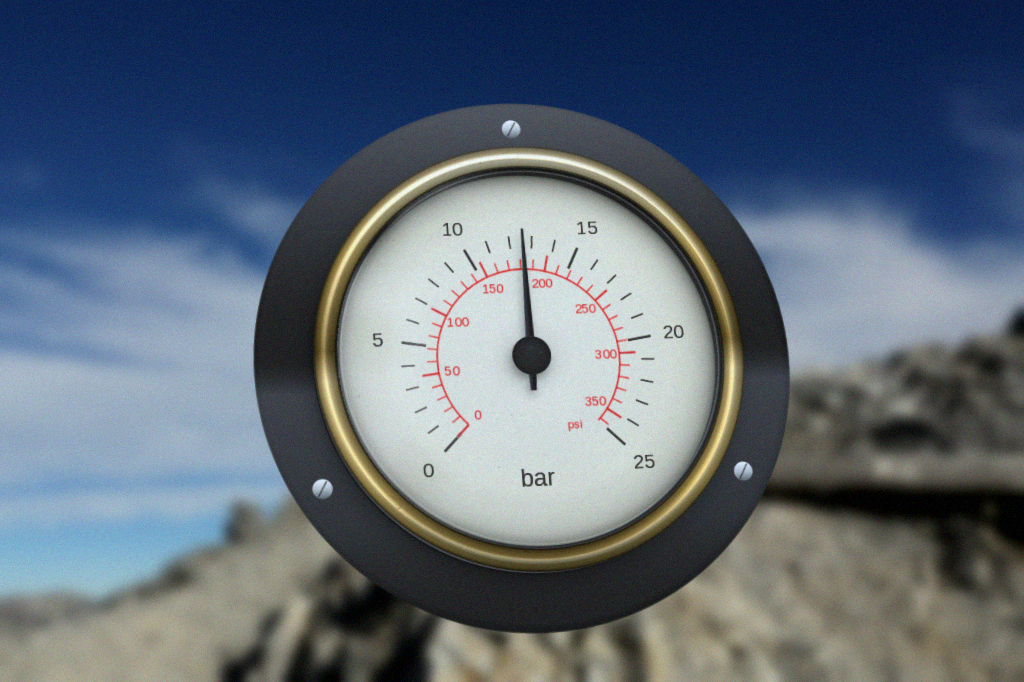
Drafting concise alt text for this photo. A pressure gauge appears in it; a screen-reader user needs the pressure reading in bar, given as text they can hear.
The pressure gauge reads 12.5 bar
